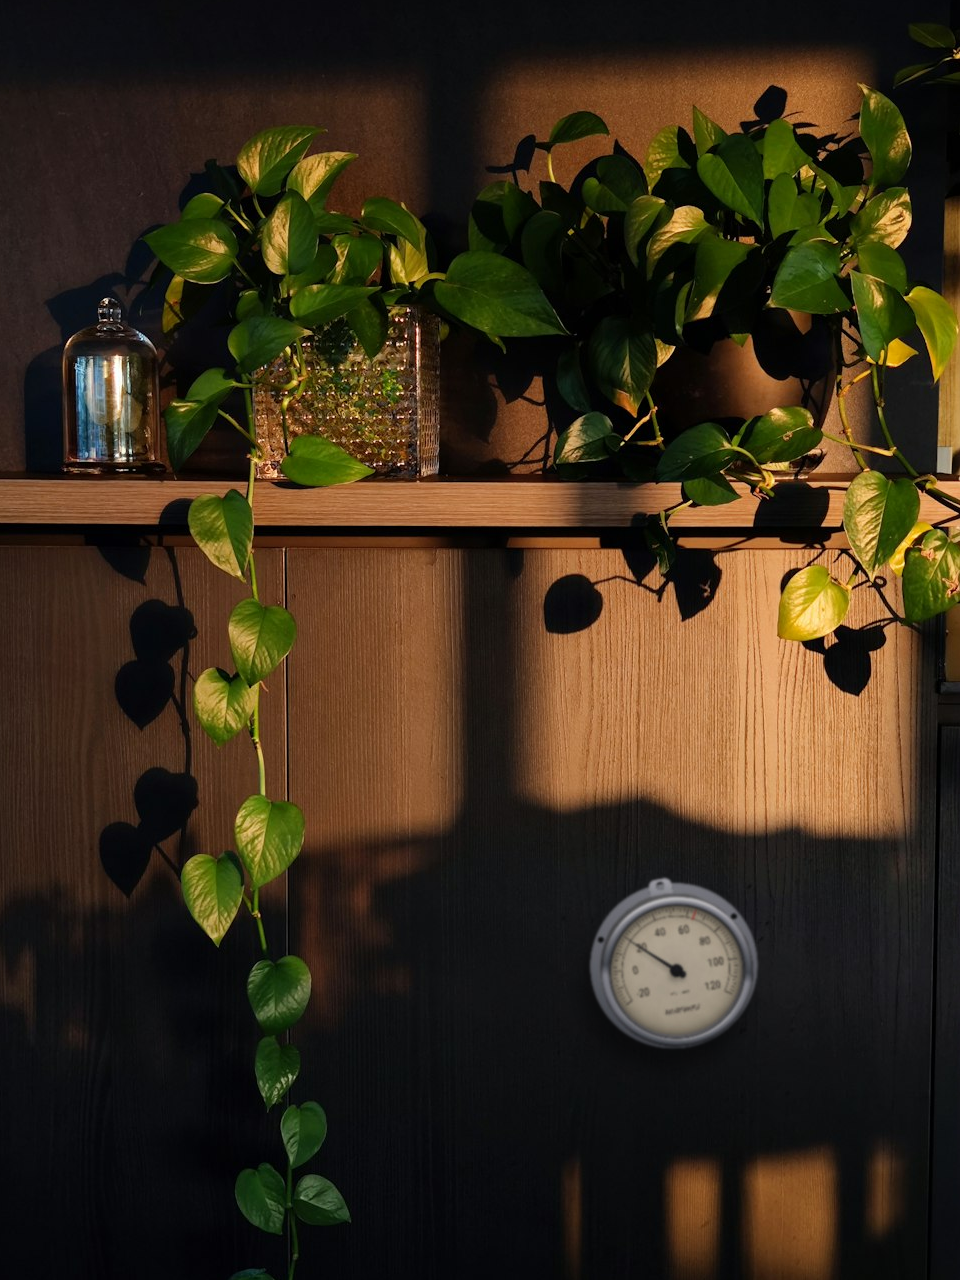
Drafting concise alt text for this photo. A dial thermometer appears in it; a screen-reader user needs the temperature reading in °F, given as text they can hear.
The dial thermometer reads 20 °F
